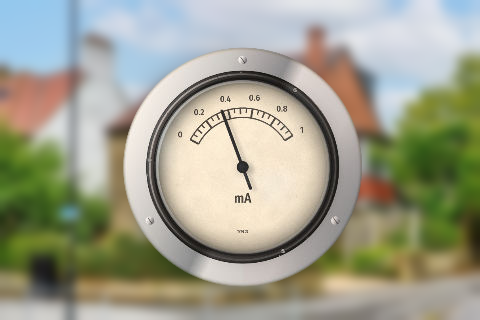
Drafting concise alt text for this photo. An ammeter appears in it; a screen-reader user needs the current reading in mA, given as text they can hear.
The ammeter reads 0.35 mA
